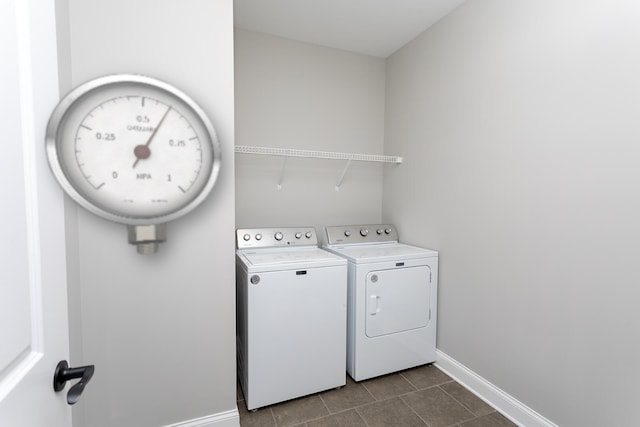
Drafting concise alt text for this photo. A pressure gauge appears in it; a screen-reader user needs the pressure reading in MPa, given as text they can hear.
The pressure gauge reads 0.6 MPa
